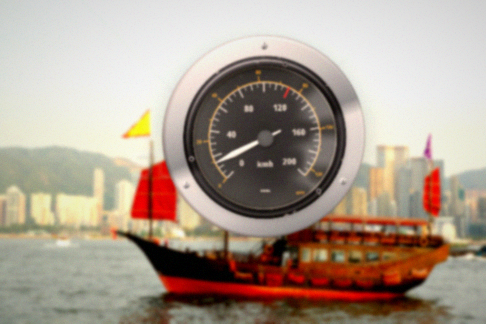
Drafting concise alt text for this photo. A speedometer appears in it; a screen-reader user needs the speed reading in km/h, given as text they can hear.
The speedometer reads 15 km/h
